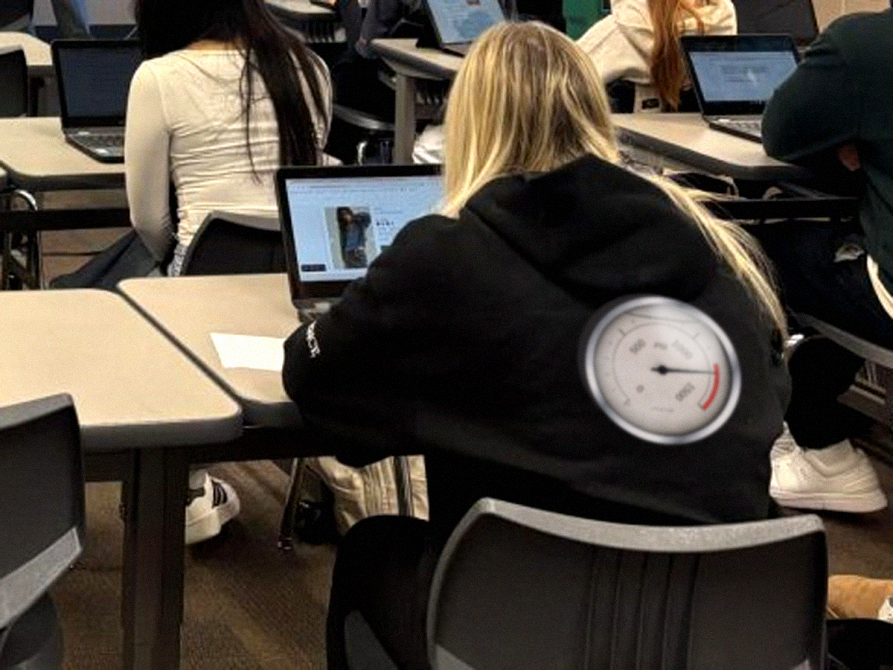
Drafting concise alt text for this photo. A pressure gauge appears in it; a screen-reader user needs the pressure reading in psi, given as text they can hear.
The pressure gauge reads 1250 psi
